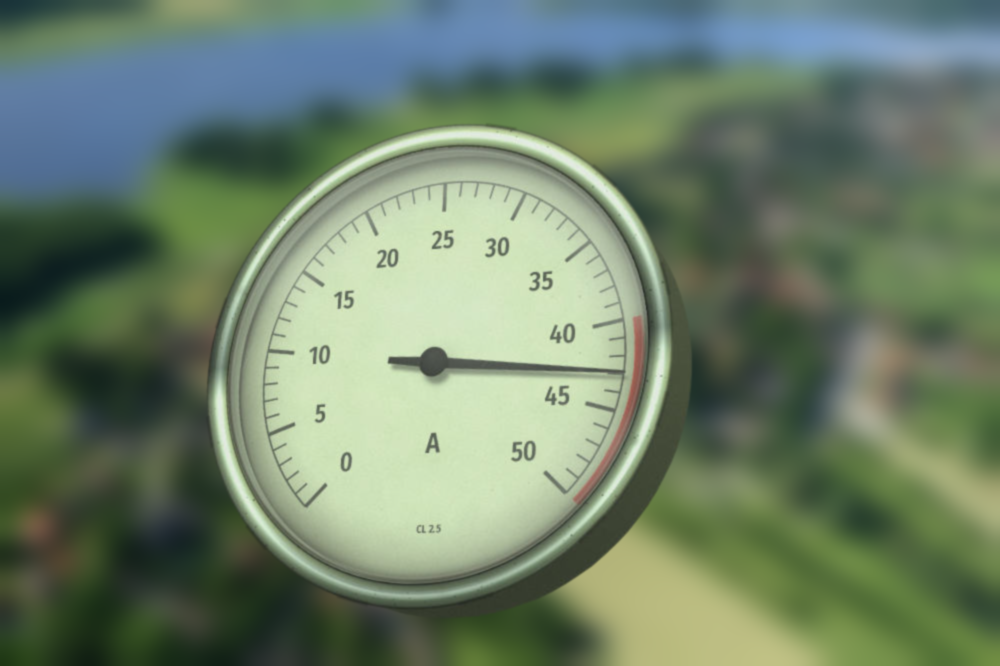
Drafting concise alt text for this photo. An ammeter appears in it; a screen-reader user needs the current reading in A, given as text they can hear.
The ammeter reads 43 A
